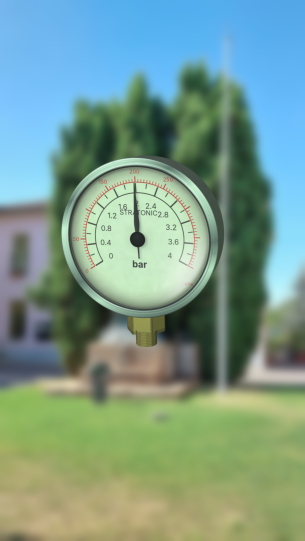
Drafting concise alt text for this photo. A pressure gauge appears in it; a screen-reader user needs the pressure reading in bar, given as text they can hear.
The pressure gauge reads 2 bar
